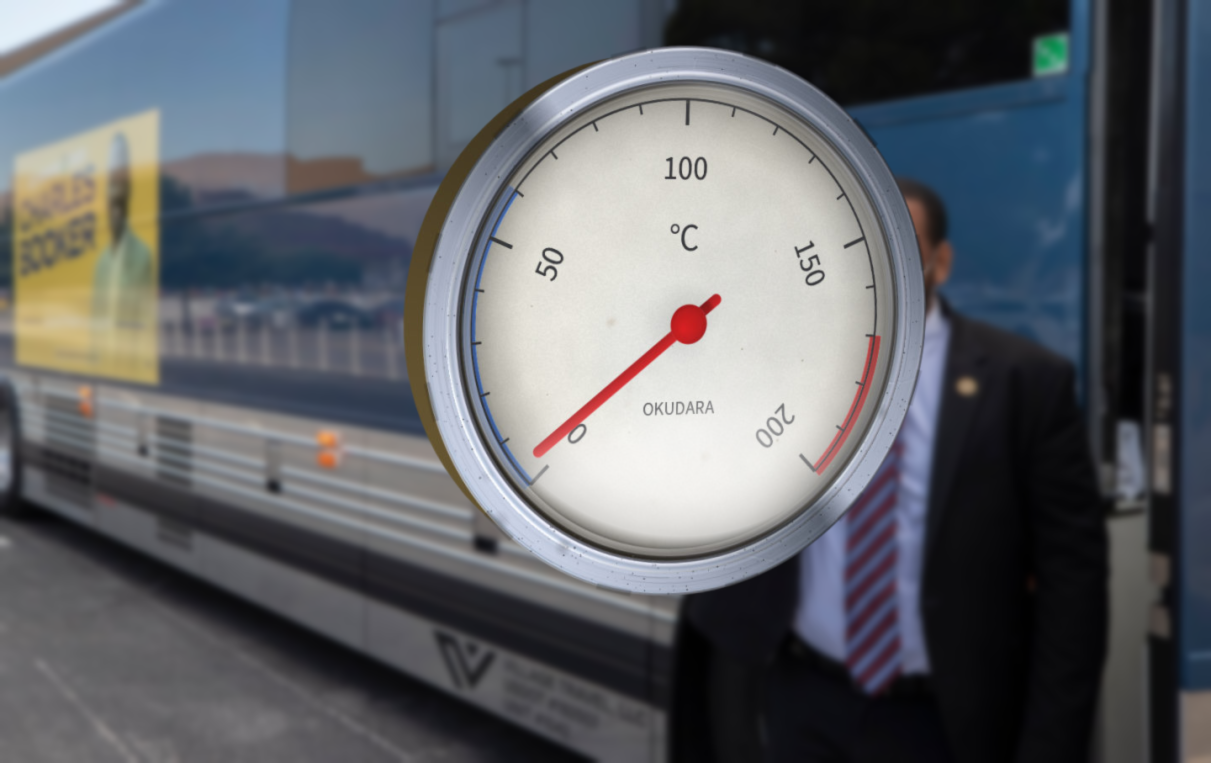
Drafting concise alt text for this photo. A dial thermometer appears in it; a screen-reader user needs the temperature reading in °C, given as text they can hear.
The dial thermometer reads 5 °C
